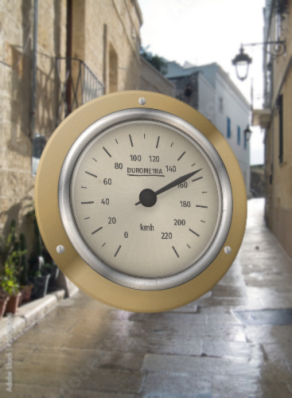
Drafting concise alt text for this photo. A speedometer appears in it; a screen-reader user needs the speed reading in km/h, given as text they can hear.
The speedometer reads 155 km/h
